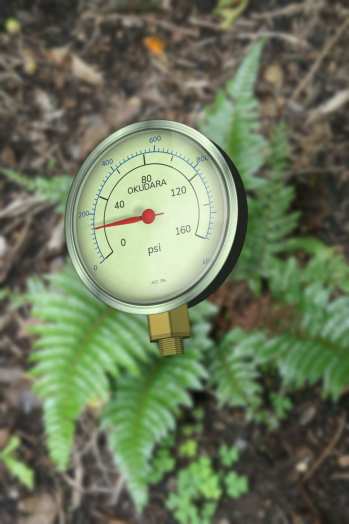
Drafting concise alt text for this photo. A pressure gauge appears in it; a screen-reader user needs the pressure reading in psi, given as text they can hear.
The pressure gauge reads 20 psi
